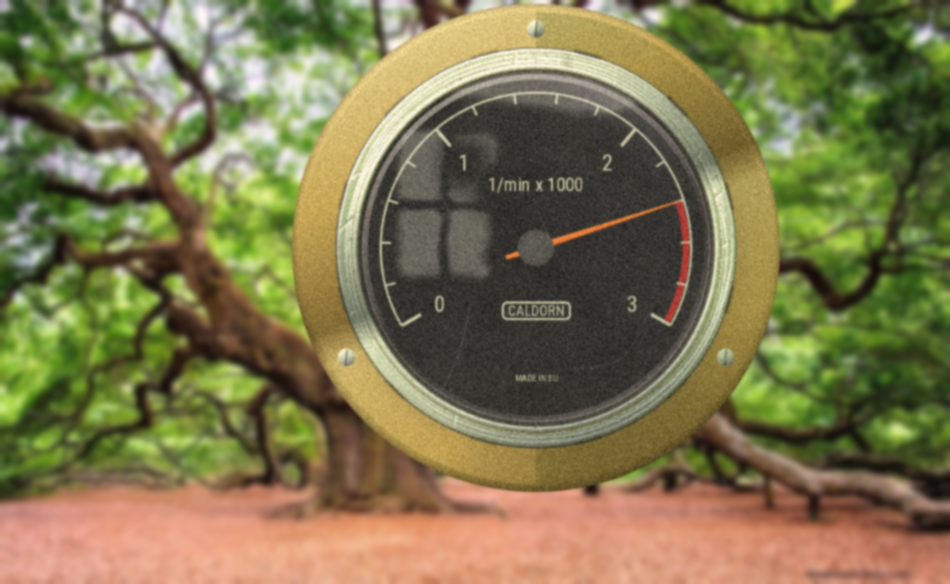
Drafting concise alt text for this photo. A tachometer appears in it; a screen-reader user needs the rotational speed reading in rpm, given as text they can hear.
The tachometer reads 2400 rpm
